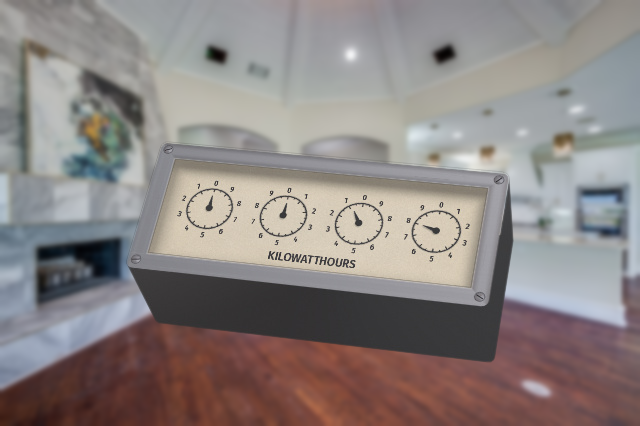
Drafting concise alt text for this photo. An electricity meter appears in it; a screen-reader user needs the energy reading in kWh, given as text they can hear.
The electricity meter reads 8 kWh
